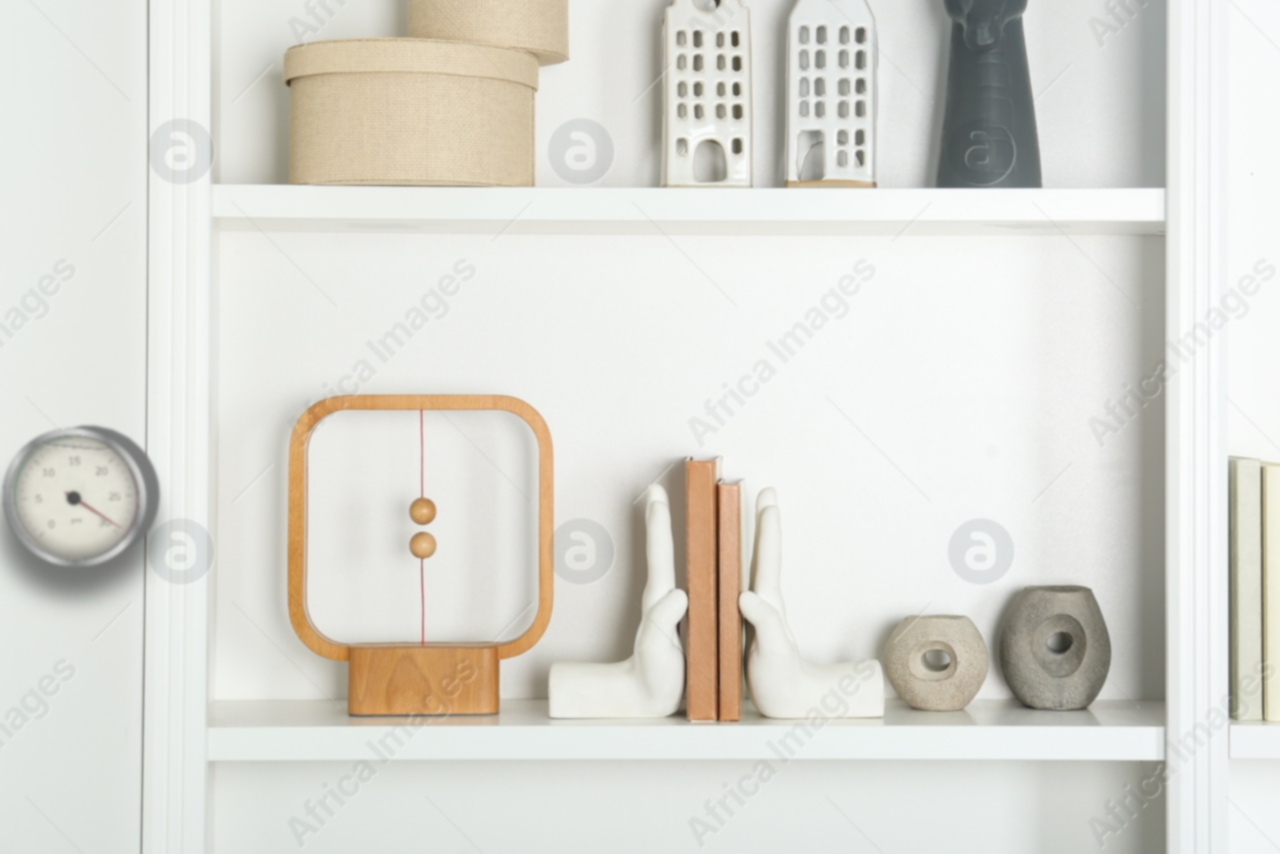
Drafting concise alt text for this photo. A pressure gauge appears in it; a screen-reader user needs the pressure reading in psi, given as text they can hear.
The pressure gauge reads 29 psi
